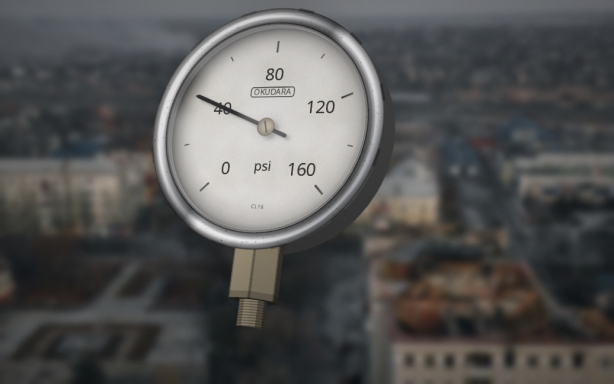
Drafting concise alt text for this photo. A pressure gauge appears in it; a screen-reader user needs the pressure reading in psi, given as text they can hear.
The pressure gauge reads 40 psi
